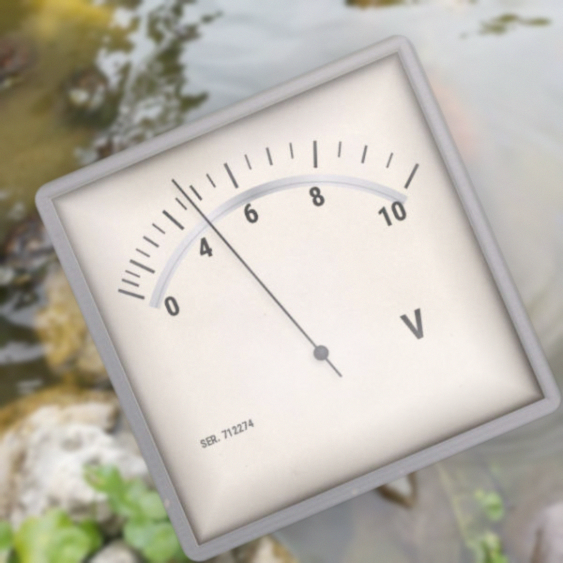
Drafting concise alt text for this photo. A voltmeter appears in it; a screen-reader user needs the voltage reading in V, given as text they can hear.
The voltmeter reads 4.75 V
